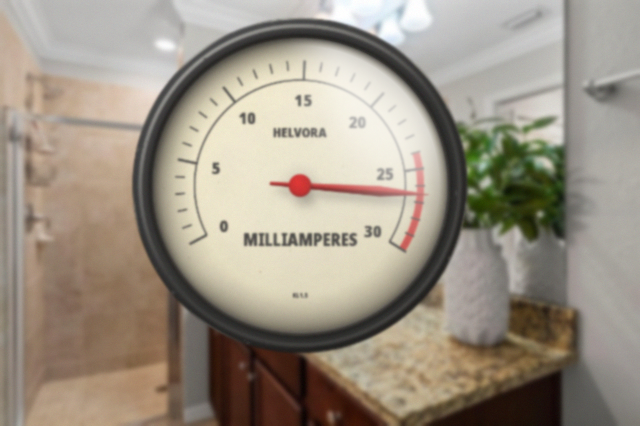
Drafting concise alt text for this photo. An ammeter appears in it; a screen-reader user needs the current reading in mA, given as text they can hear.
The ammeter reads 26.5 mA
